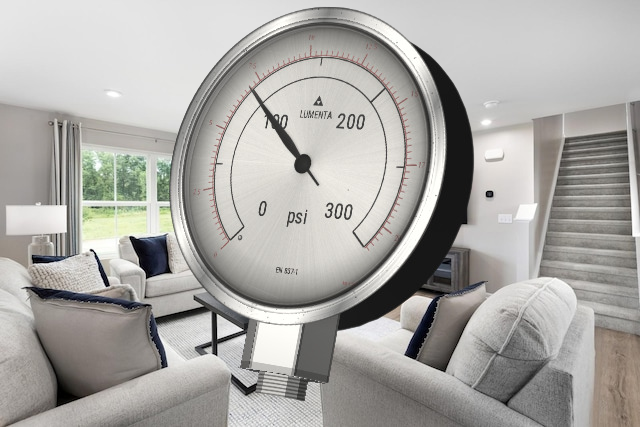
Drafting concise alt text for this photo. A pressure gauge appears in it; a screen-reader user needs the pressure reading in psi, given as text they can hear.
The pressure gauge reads 100 psi
